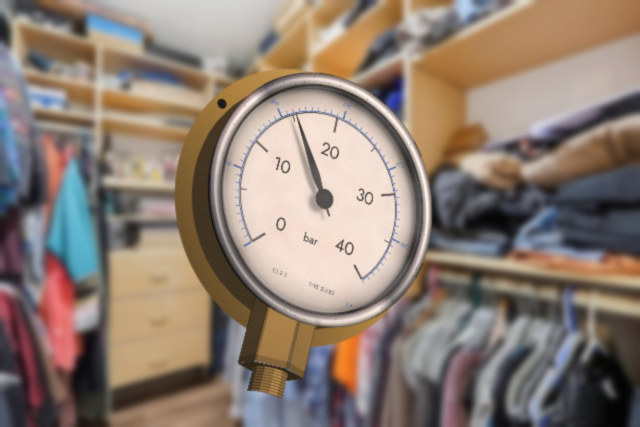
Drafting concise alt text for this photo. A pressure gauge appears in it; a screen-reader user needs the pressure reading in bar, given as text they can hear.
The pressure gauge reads 15 bar
